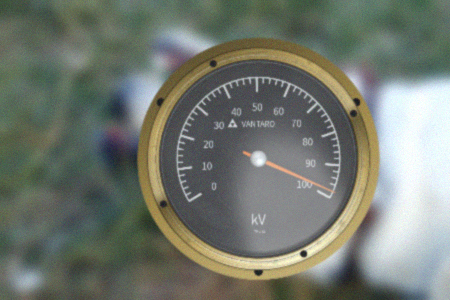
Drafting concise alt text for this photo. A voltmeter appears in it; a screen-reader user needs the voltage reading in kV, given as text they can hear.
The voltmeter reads 98 kV
